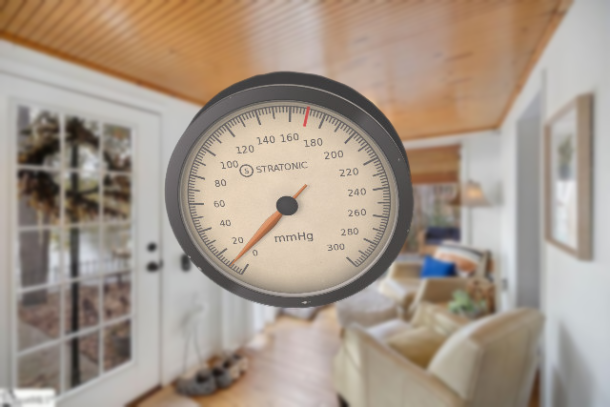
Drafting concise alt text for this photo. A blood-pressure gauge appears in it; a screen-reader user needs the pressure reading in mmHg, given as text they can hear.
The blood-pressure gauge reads 10 mmHg
